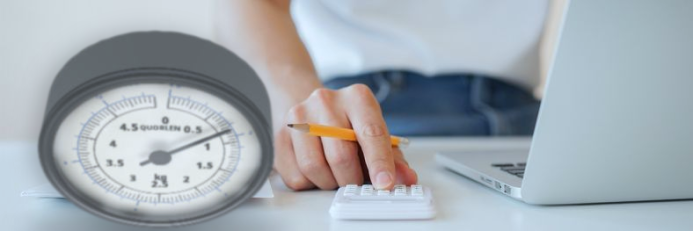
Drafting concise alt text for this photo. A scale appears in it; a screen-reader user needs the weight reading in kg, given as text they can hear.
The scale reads 0.75 kg
